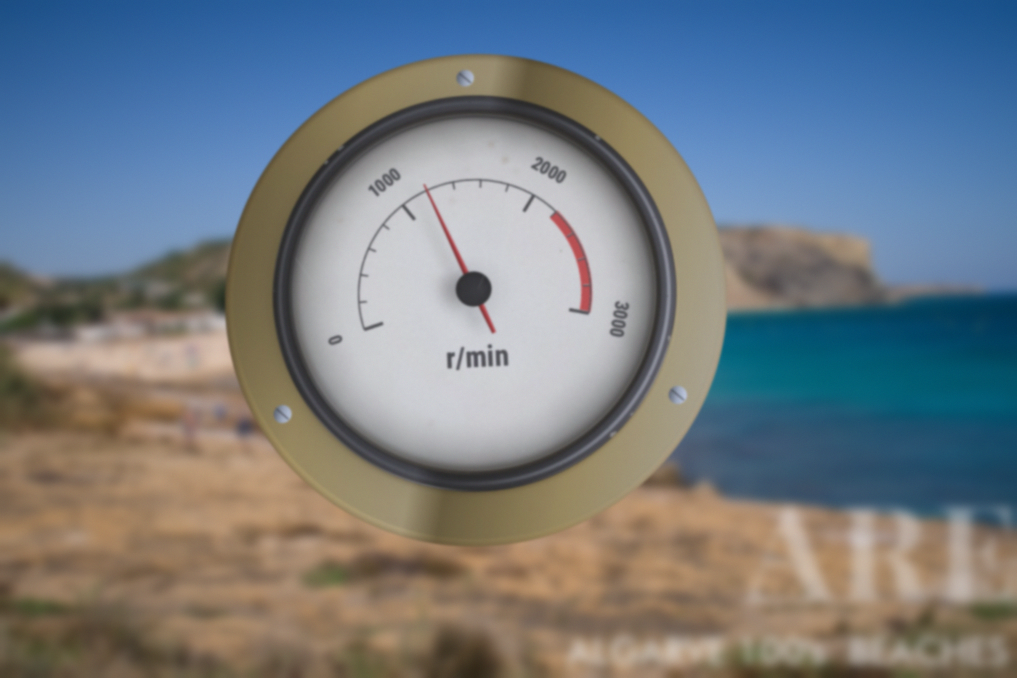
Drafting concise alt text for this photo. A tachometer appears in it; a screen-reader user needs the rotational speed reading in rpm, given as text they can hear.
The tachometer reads 1200 rpm
